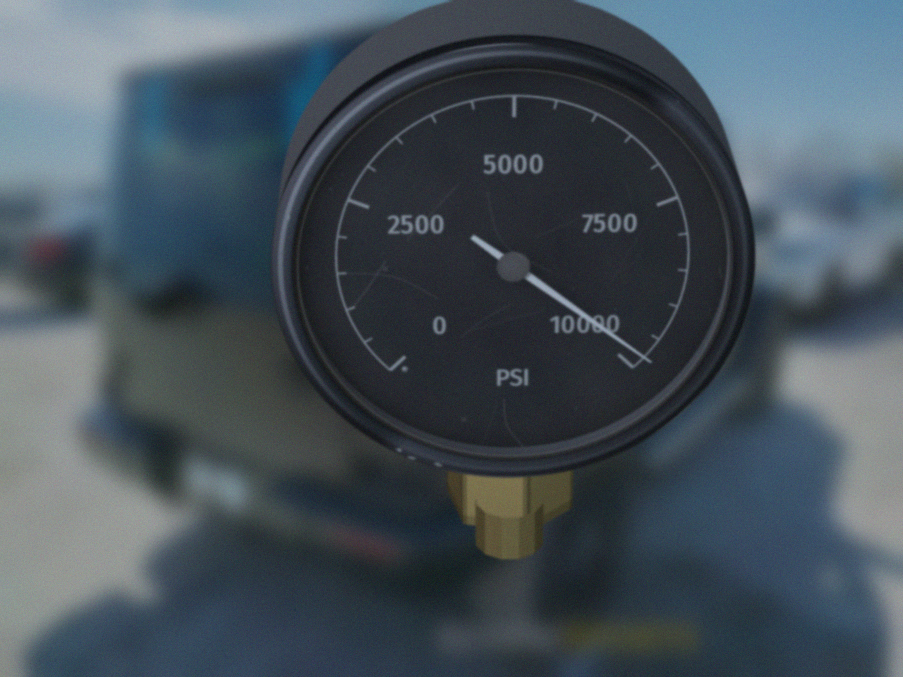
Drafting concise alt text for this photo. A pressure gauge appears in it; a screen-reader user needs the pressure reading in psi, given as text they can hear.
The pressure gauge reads 9750 psi
